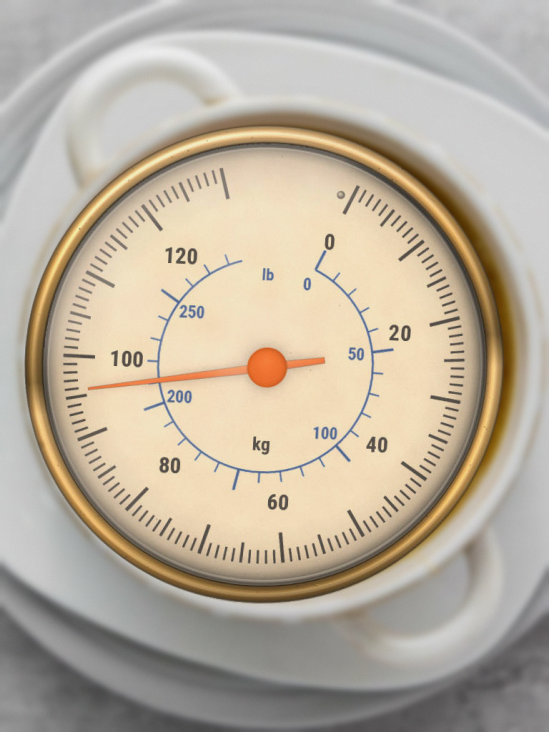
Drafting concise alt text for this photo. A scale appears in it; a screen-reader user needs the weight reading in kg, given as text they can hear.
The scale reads 96 kg
